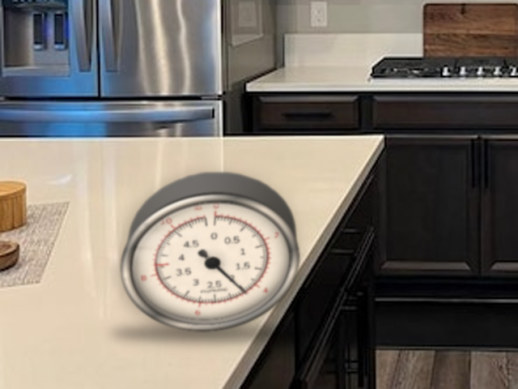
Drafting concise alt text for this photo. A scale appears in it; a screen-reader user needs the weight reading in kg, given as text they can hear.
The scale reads 2 kg
